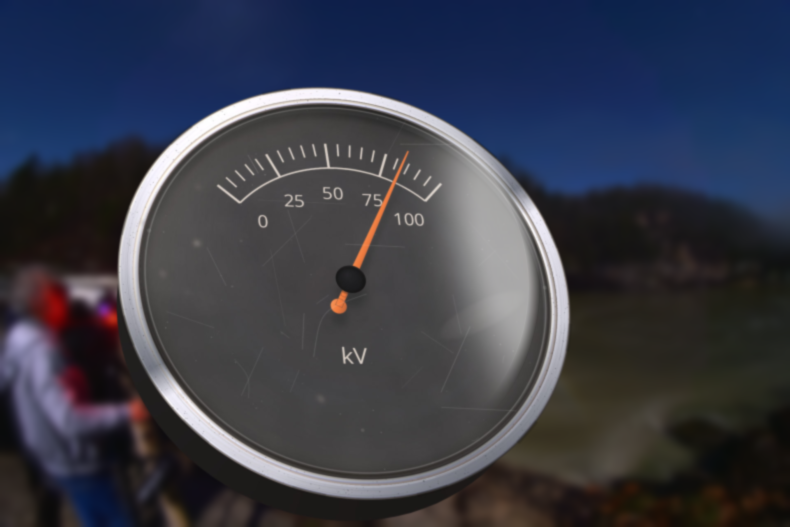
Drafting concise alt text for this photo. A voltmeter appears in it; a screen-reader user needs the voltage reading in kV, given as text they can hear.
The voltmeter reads 82.5 kV
